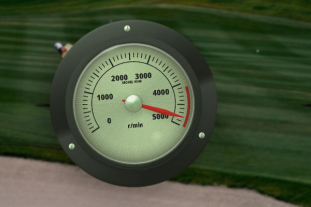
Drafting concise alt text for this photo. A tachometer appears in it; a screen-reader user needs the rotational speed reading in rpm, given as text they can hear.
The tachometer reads 4800 rpm
